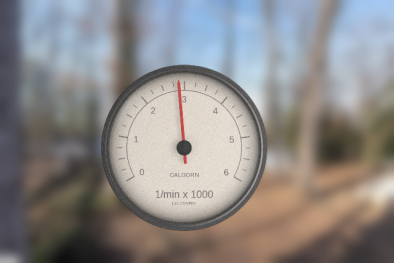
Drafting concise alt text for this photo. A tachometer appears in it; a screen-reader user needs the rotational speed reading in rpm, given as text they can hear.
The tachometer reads 2875 rpm
